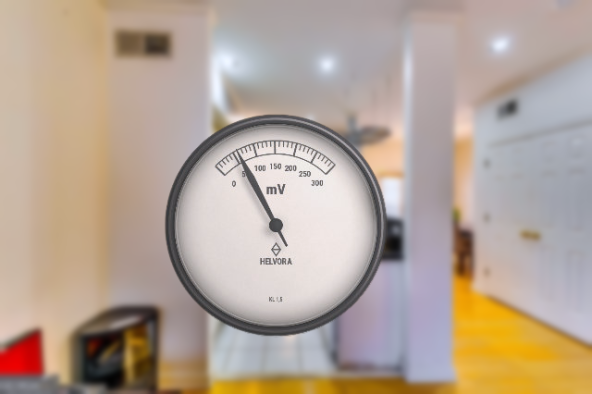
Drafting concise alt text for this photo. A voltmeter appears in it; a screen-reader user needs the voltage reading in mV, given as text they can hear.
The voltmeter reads 60 mV
